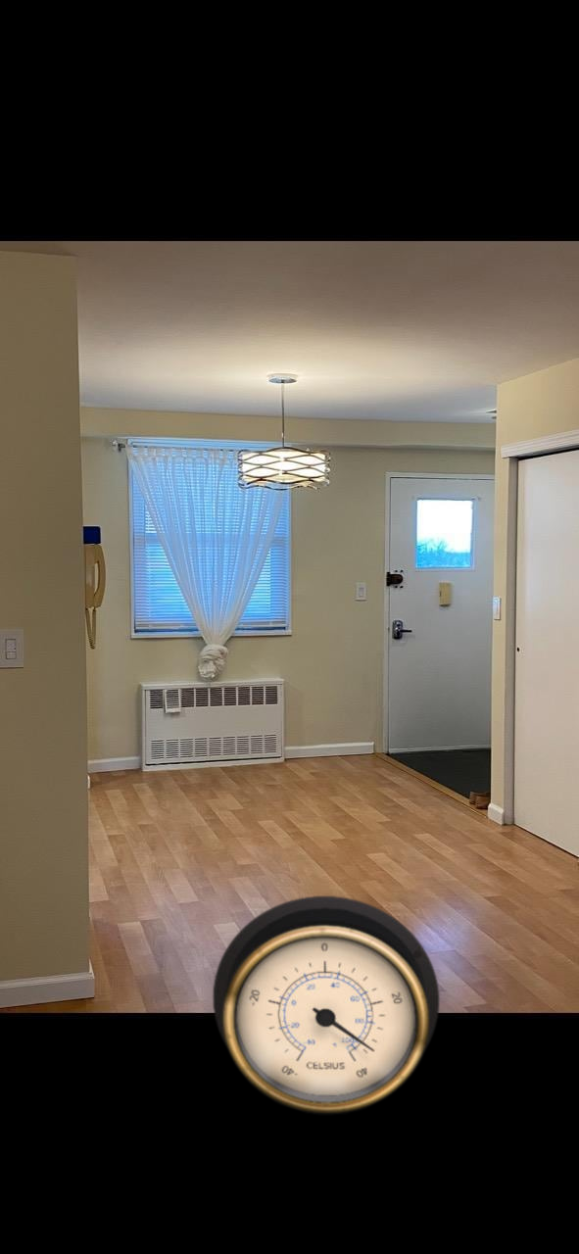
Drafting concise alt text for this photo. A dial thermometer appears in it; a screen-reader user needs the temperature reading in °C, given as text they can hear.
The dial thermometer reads 34 °C
